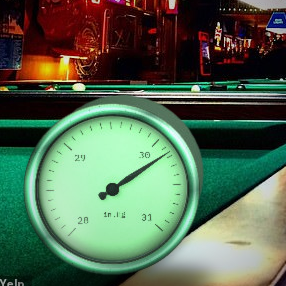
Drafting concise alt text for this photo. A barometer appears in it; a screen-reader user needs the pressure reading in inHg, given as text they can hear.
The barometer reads 30.15 inHg
